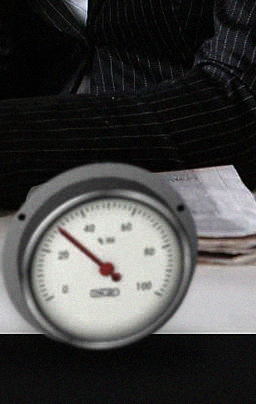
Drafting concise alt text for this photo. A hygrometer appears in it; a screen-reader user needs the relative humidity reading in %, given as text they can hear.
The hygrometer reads 30 %
